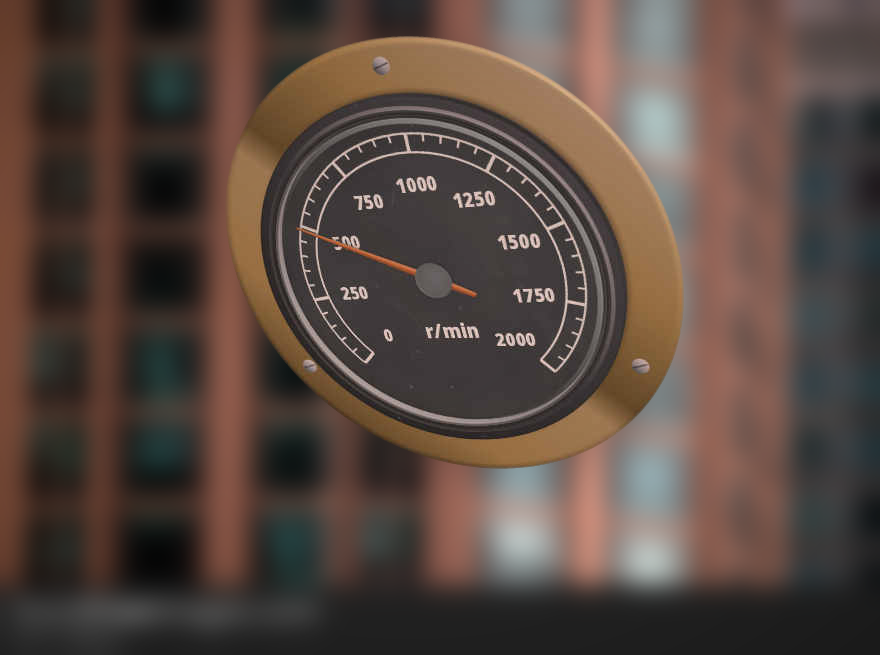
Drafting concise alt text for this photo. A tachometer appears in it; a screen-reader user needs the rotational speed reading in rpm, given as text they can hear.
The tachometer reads 500 rpm
